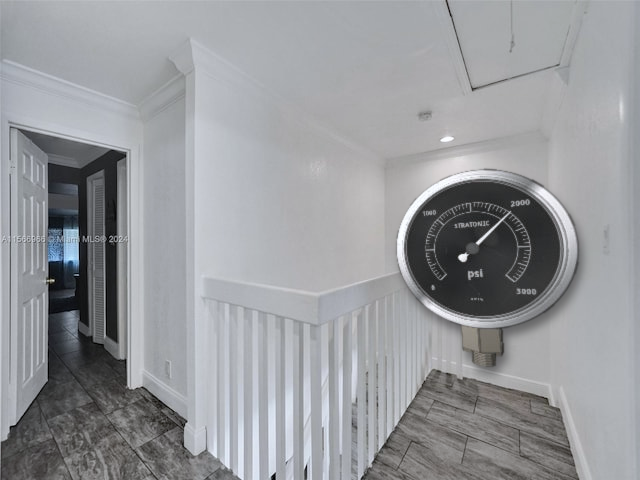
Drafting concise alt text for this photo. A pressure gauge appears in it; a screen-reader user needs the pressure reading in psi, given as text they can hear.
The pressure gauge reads 2000 psi
